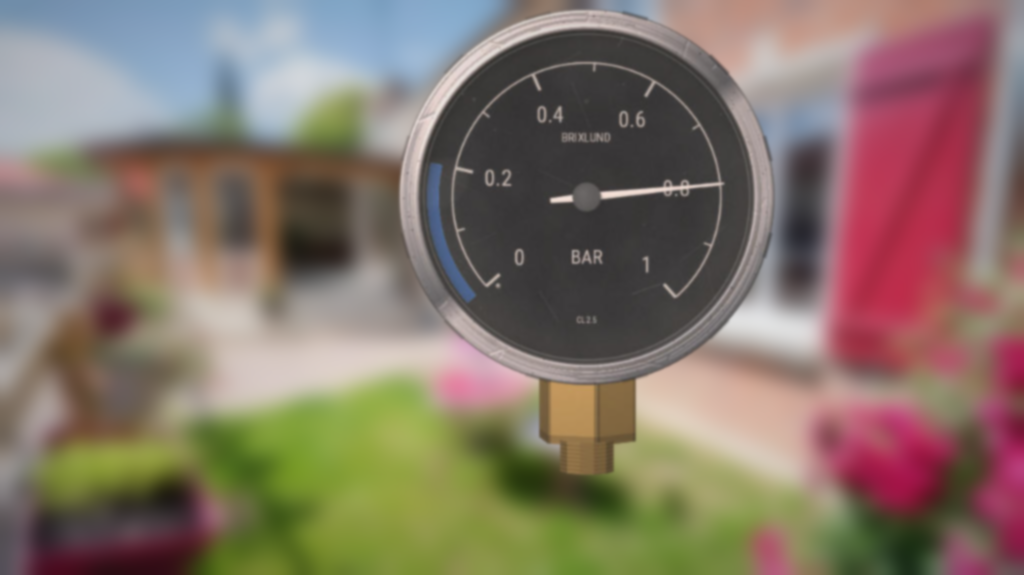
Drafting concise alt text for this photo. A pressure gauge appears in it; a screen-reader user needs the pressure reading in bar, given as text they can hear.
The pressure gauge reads 0.8 bar
